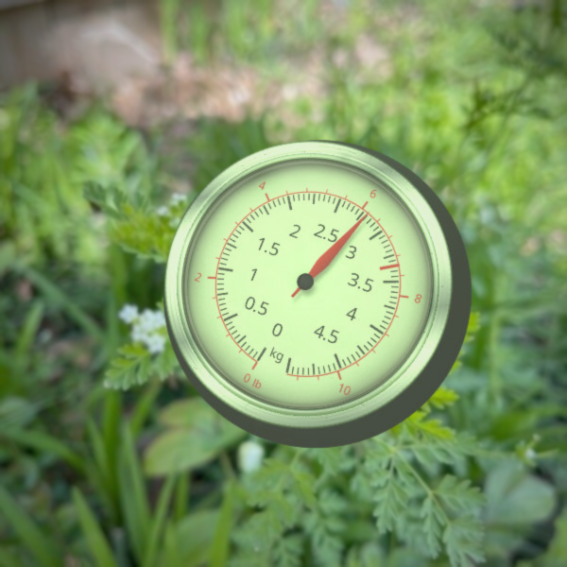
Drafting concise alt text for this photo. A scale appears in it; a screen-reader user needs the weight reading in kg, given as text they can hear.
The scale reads 2.8 kg
